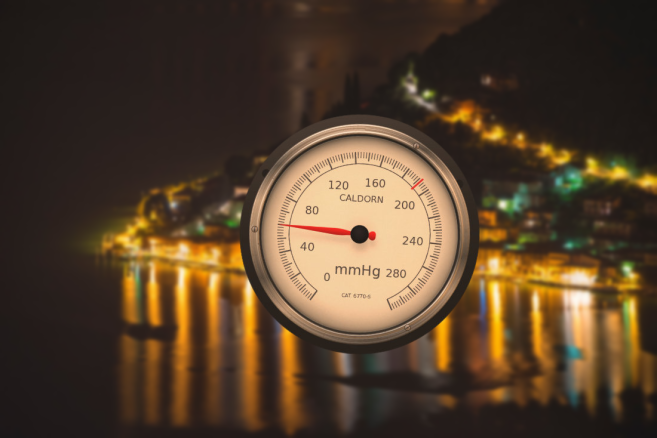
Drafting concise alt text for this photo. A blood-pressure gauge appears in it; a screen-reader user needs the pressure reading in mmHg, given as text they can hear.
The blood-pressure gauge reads 60 mmHg
